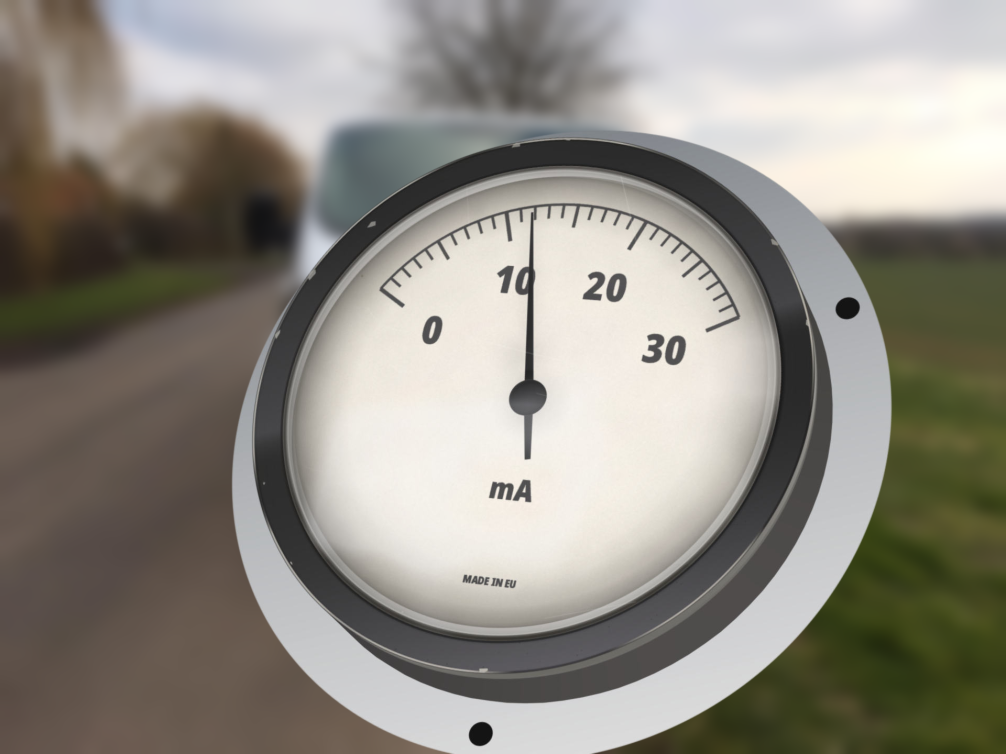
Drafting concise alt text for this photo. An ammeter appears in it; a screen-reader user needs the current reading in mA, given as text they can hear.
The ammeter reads 12 mA
